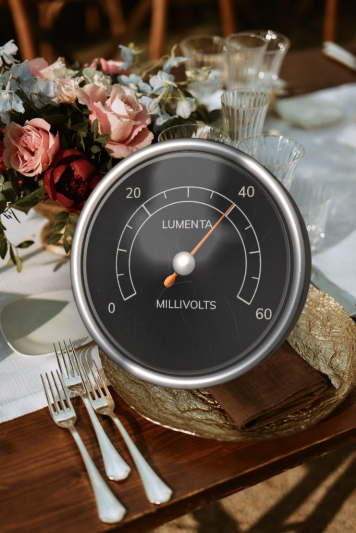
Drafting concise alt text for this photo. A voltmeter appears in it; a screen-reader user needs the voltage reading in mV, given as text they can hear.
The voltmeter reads 40 mV
